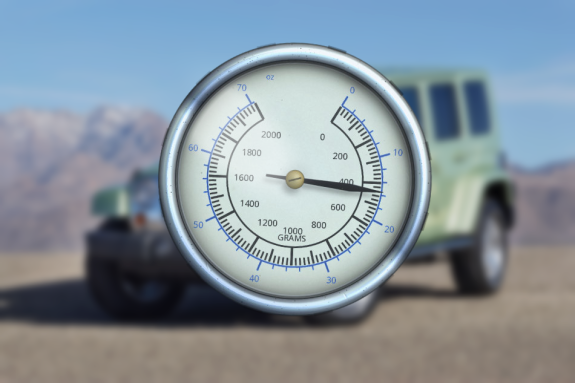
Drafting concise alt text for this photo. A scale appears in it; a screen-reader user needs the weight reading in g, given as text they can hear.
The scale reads 440 g
